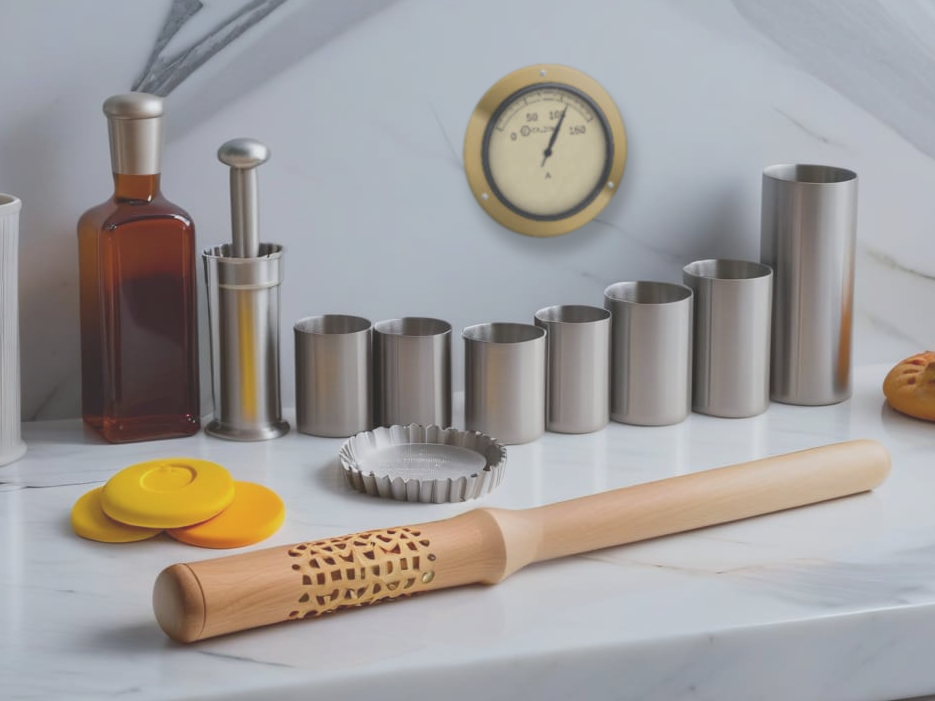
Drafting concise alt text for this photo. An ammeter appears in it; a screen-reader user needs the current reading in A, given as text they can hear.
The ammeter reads 110 A
